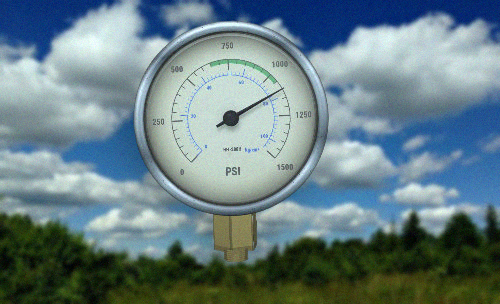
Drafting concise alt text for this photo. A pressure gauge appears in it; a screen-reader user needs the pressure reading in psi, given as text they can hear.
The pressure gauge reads 1100 psi
